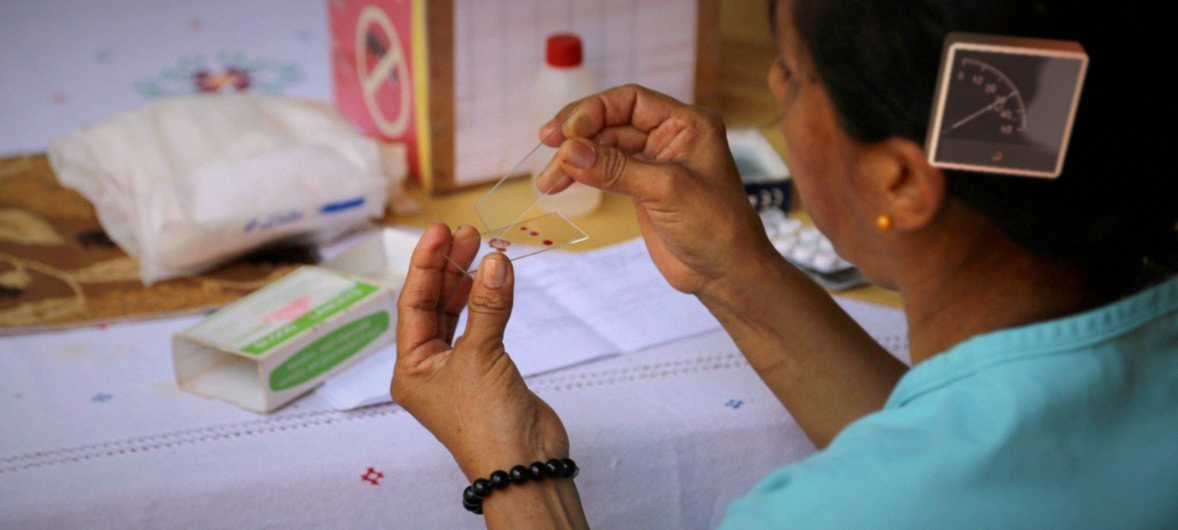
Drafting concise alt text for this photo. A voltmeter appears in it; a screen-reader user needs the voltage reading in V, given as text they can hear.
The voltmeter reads 30 V
